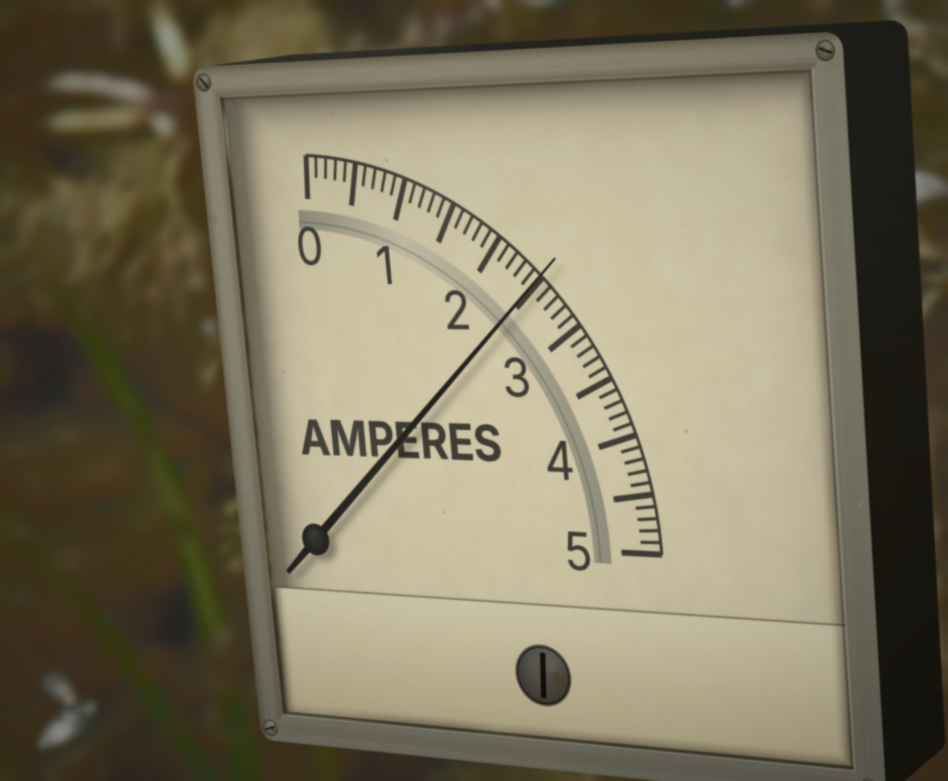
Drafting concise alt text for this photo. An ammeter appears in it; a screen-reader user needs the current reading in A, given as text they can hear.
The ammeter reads 2.5 A
